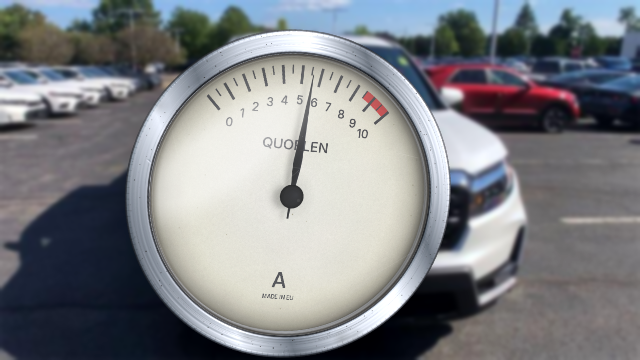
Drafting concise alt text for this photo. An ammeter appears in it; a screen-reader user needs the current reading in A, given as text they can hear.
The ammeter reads 5.5 A
